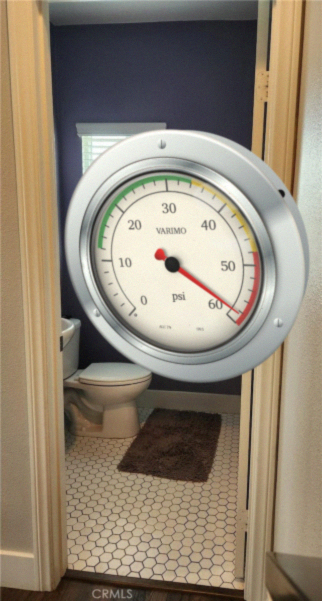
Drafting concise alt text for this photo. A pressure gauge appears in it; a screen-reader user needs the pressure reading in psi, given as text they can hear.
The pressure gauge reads 58 psi
